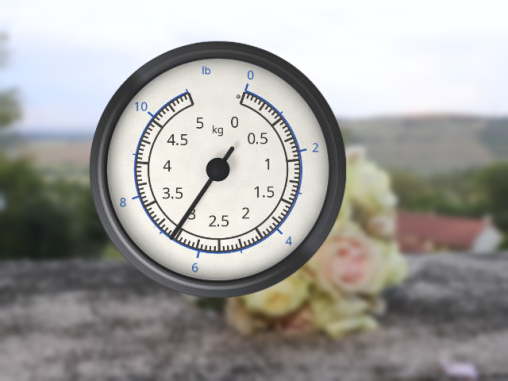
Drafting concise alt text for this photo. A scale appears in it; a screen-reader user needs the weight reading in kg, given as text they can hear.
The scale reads 3.05 kg
